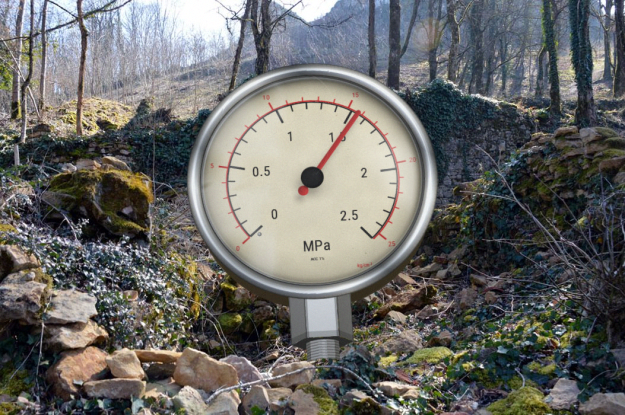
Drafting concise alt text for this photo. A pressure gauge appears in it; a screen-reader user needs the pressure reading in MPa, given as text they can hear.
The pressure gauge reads 1.55 MPa
